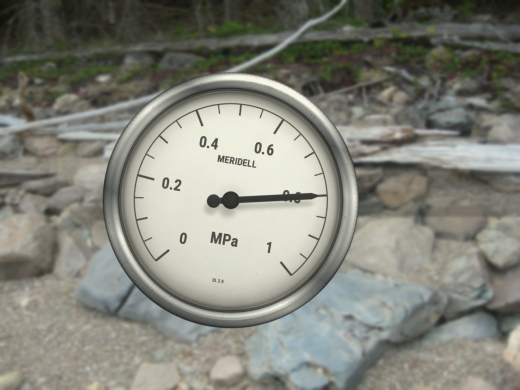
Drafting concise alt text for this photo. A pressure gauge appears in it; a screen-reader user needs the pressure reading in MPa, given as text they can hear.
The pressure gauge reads 0.8 MPa
